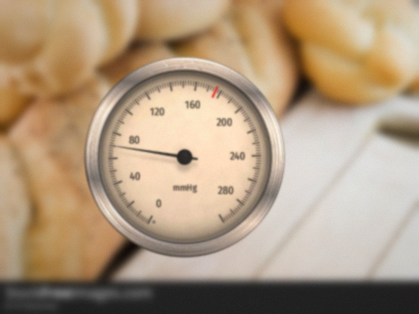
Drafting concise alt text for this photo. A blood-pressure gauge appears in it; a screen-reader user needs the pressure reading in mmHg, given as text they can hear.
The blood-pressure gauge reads 70 mmHg
